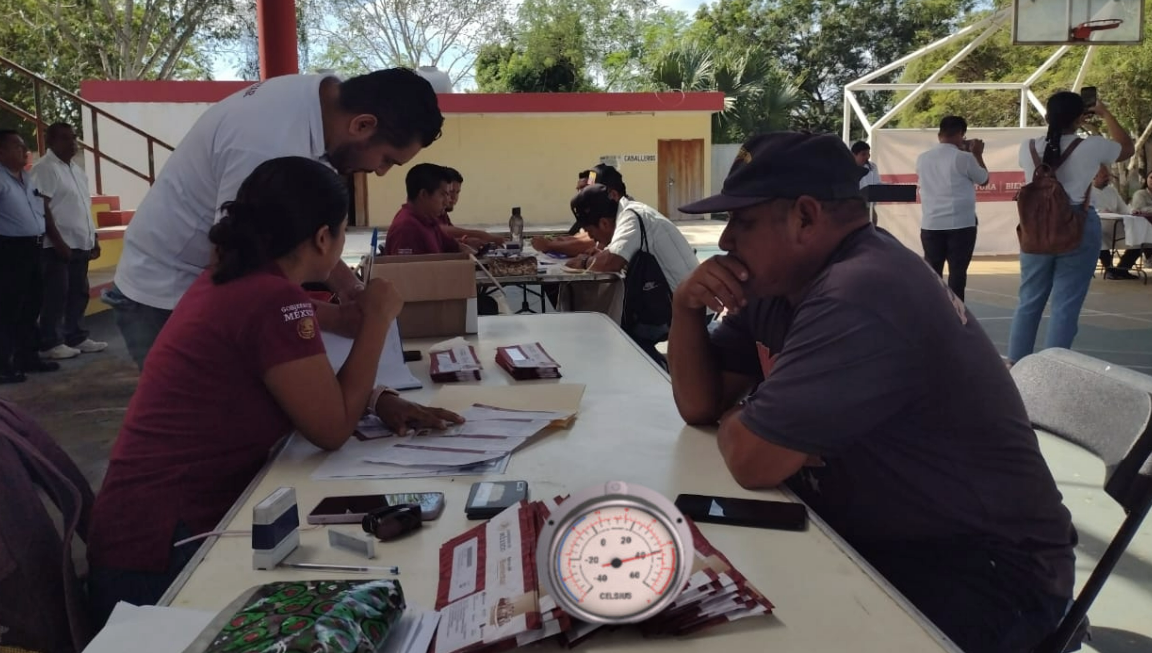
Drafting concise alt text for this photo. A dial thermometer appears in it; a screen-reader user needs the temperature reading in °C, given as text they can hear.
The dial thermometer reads 40 °C
